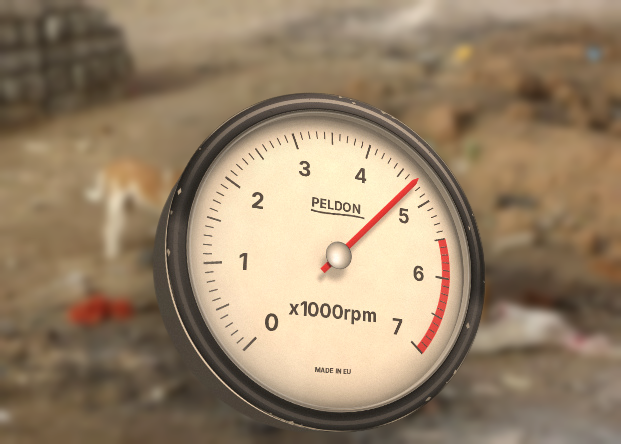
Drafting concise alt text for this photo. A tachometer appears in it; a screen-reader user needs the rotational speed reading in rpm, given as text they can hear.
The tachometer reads 4700 rpm
